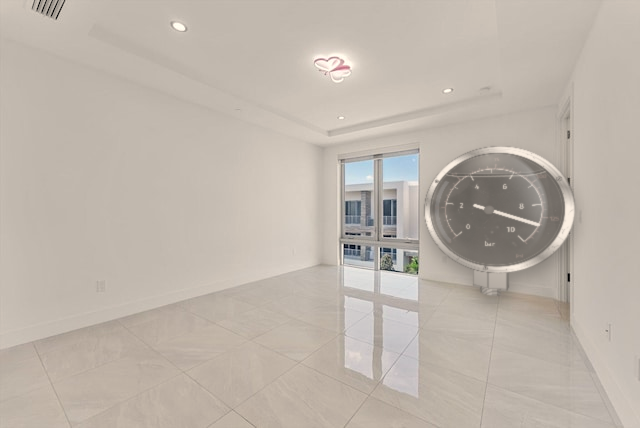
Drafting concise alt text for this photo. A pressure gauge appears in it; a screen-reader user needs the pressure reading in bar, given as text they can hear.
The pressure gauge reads 9 bar
